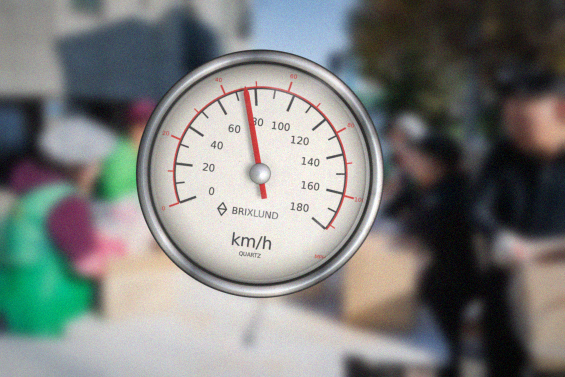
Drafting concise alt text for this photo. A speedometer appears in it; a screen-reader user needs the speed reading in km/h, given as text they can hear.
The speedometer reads 75 km/h
